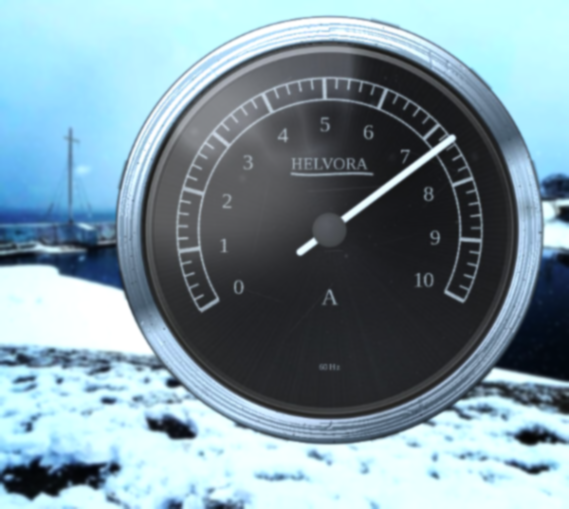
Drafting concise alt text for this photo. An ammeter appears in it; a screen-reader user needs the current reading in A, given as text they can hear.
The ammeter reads 7.3 A
